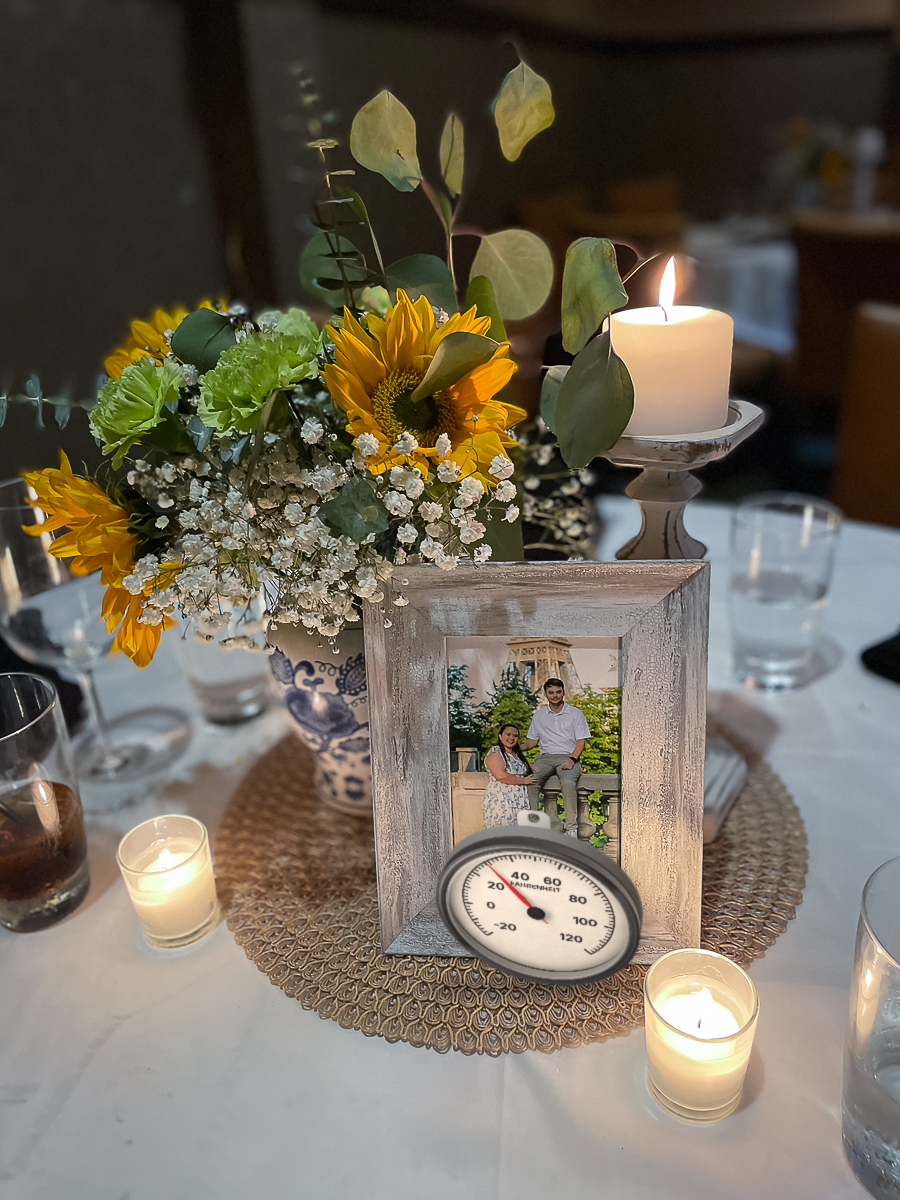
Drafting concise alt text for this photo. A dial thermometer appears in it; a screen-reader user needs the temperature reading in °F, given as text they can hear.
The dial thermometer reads 30 °F
